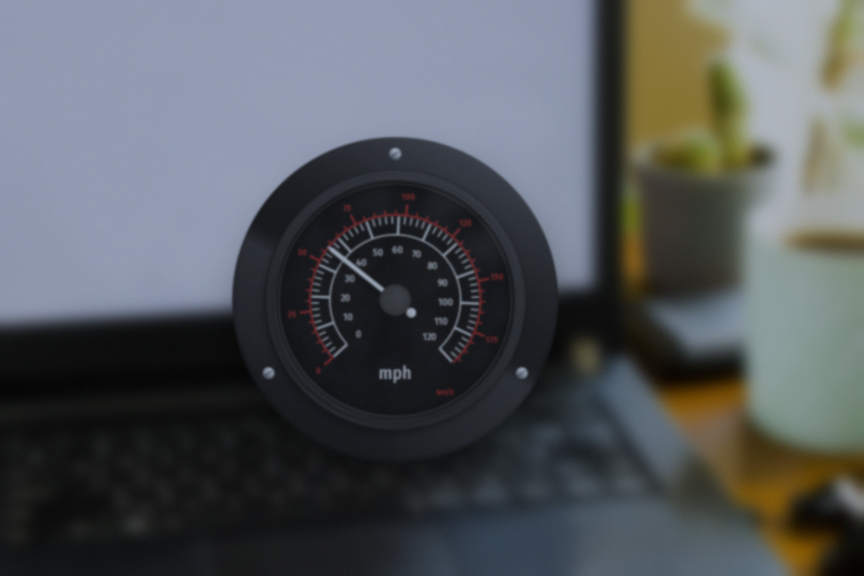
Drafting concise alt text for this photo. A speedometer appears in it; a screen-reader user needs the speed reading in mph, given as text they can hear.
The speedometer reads 36 mph
